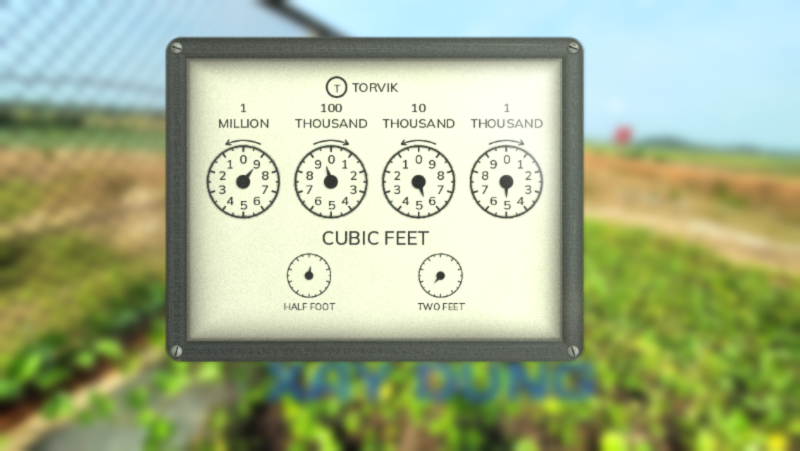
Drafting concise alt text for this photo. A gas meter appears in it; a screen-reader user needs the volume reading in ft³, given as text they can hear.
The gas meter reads 895500 ft³
